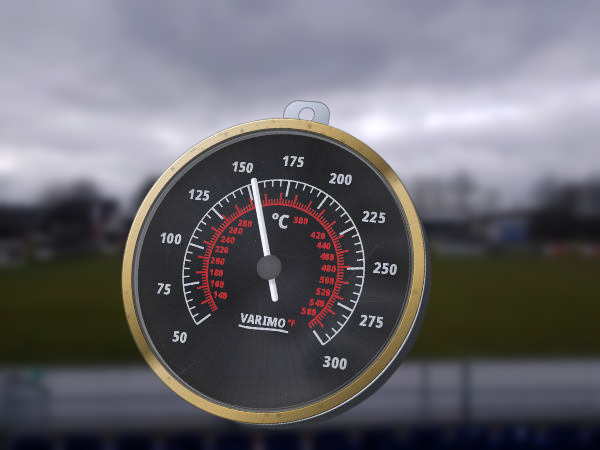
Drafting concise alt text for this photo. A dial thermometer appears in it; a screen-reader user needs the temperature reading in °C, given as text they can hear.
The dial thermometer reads 155 °C
